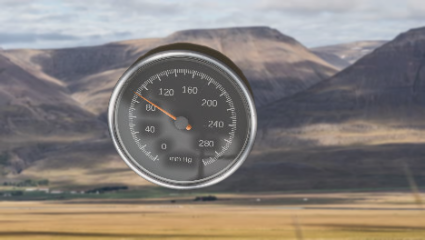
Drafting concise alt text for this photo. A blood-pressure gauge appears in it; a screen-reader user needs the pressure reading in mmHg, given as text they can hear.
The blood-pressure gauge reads 90 mmHg
